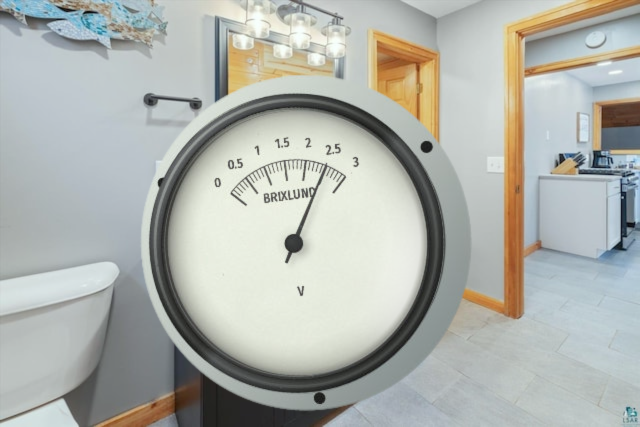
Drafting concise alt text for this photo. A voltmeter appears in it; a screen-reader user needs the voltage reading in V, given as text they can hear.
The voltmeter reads 2.5 V
